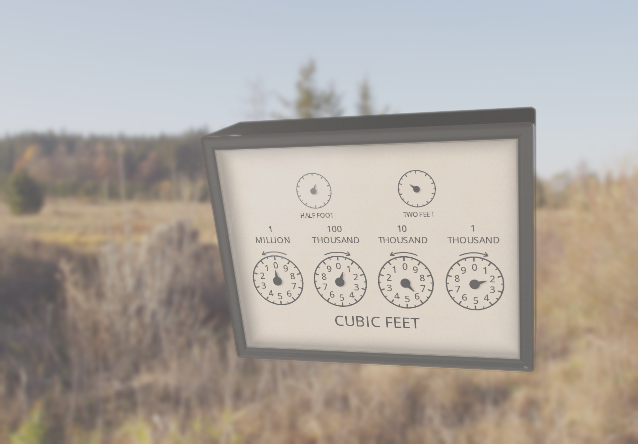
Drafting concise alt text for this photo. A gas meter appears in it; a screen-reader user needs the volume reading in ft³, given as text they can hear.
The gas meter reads 6200 ft³
